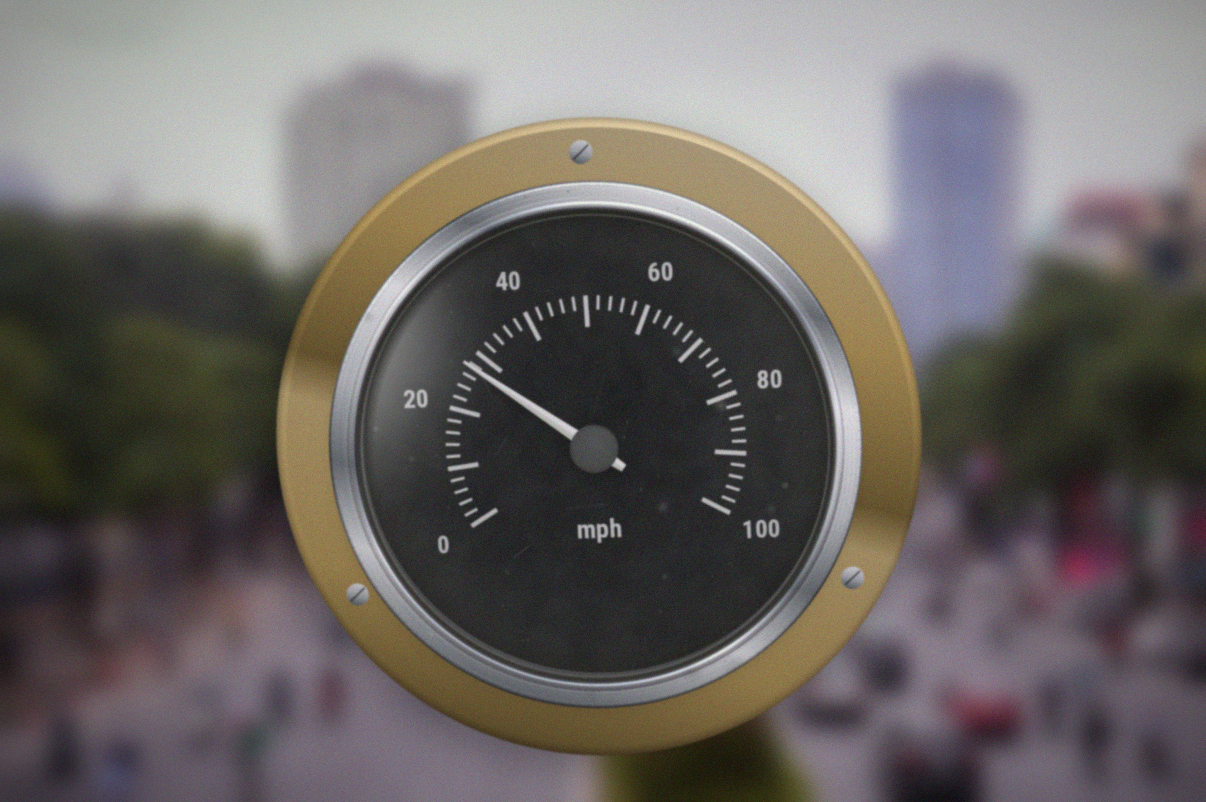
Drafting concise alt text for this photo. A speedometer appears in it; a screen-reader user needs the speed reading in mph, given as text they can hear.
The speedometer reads 28 mph
